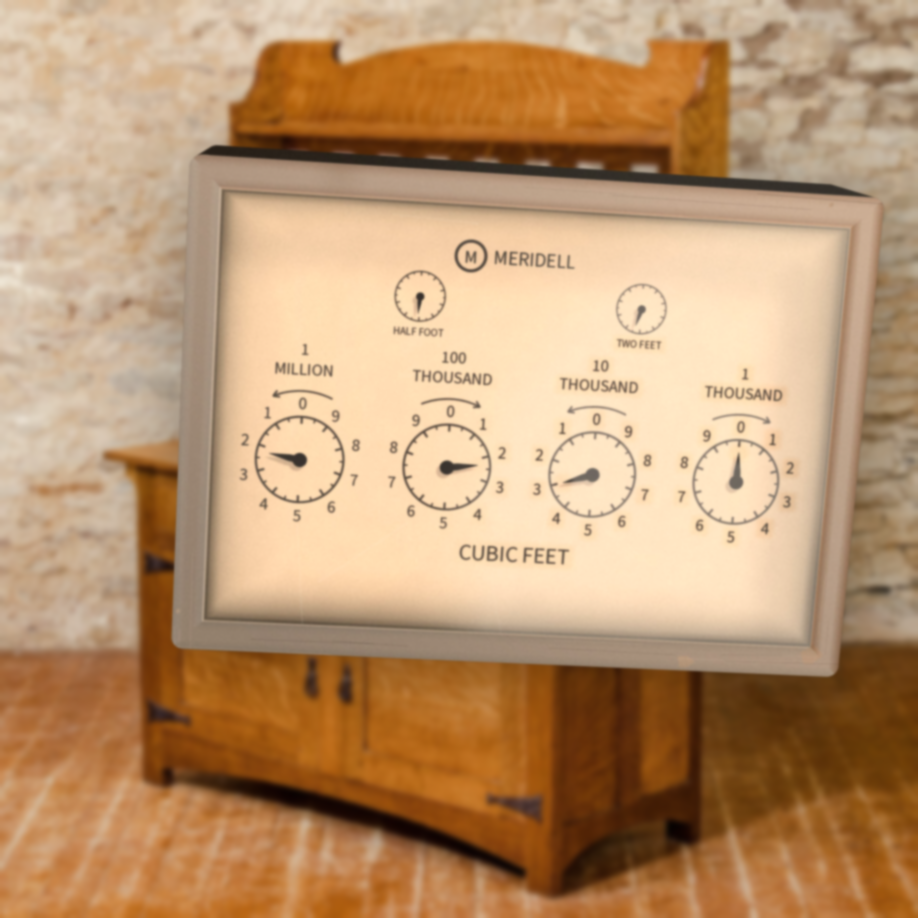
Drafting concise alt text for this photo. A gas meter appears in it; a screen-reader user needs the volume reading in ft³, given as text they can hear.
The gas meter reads 223000 ft³
